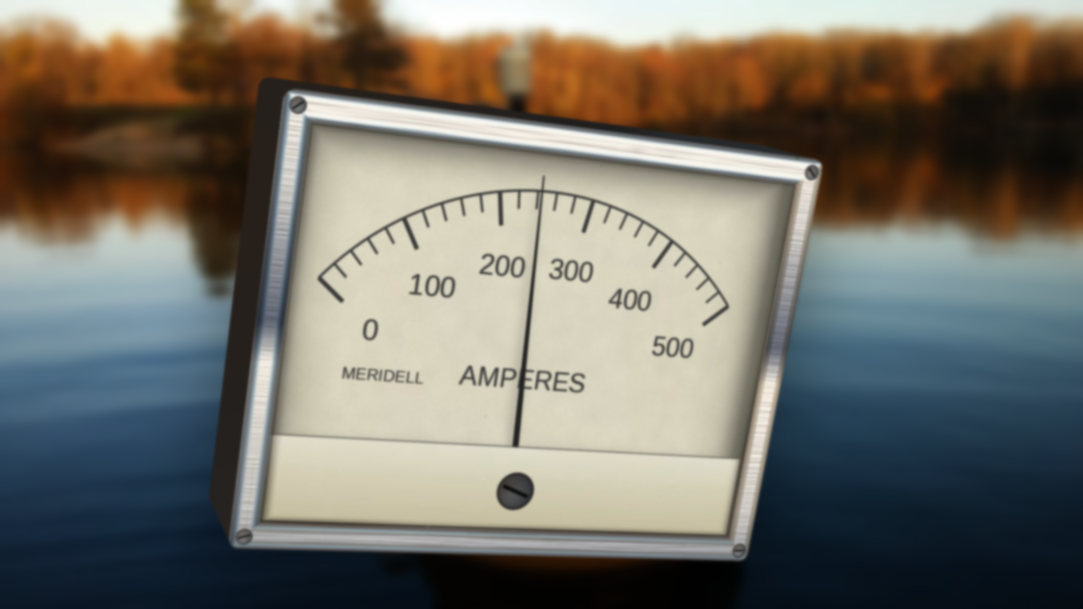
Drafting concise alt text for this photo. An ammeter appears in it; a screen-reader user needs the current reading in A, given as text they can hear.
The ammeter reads 240 A
